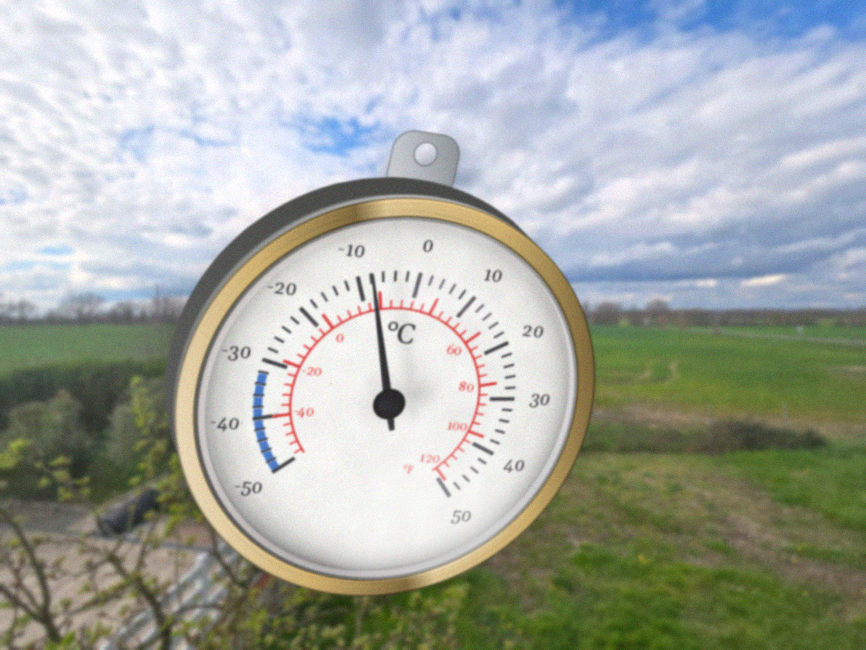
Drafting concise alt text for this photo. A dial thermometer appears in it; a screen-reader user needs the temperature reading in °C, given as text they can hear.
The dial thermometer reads -8 °C
